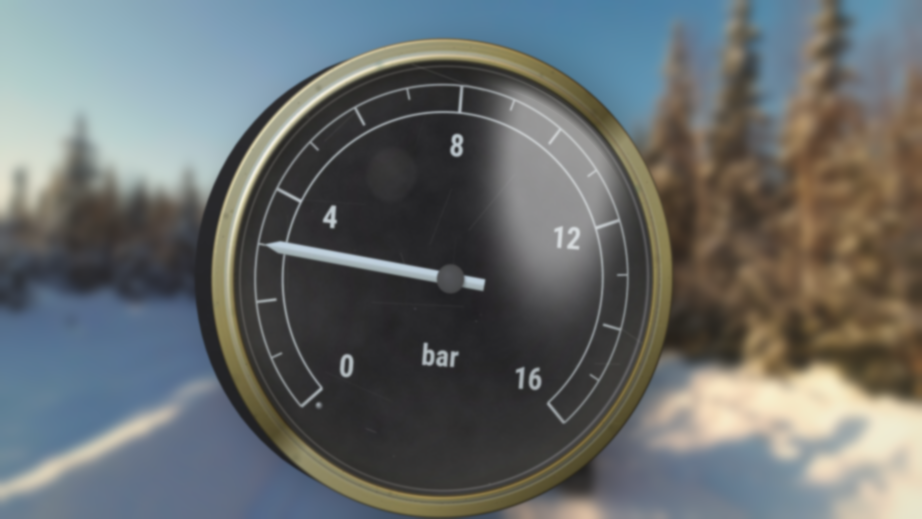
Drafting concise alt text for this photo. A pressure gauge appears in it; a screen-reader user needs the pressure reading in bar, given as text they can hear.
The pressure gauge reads 3 bar
